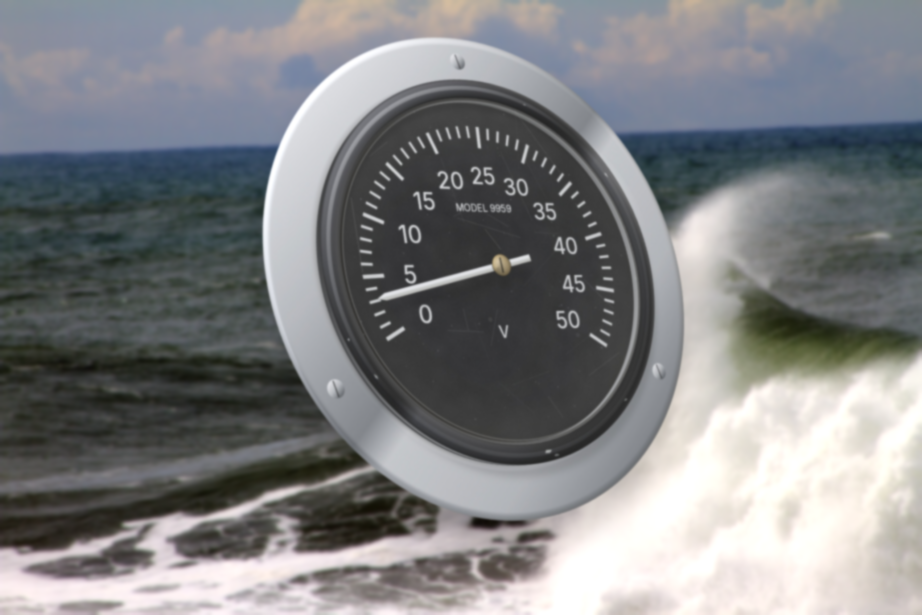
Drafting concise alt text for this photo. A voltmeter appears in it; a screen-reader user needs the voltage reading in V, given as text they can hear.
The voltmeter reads 3 V
